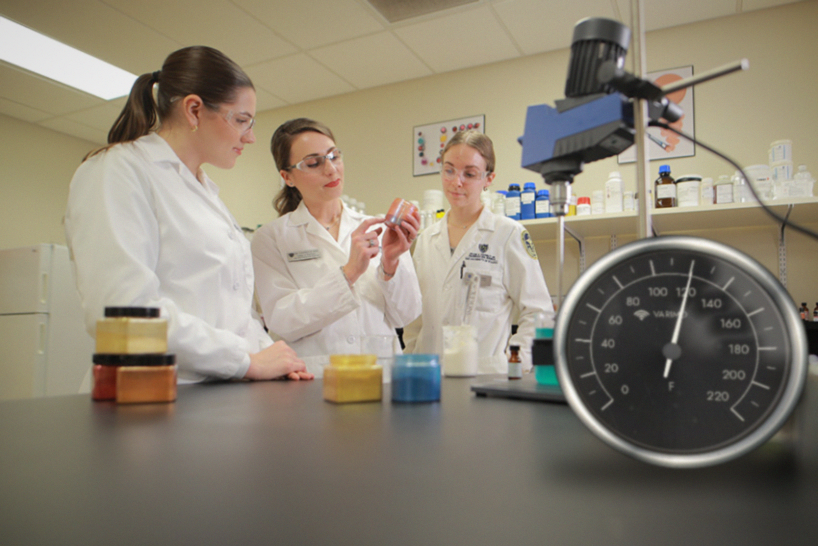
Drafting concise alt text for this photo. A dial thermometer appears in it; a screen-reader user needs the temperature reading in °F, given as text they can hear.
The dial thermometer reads 120 °F
